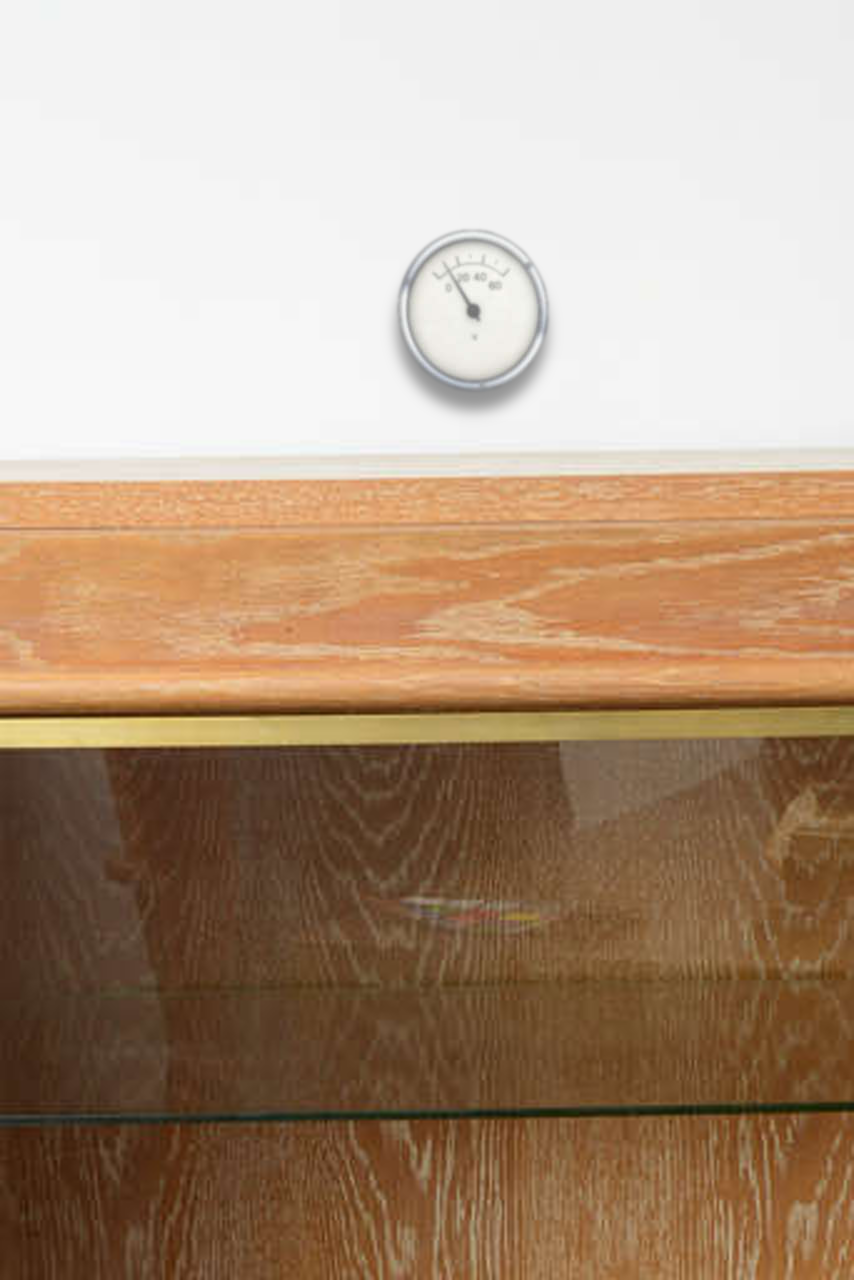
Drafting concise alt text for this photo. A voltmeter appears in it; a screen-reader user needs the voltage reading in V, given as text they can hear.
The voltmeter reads 10 V
